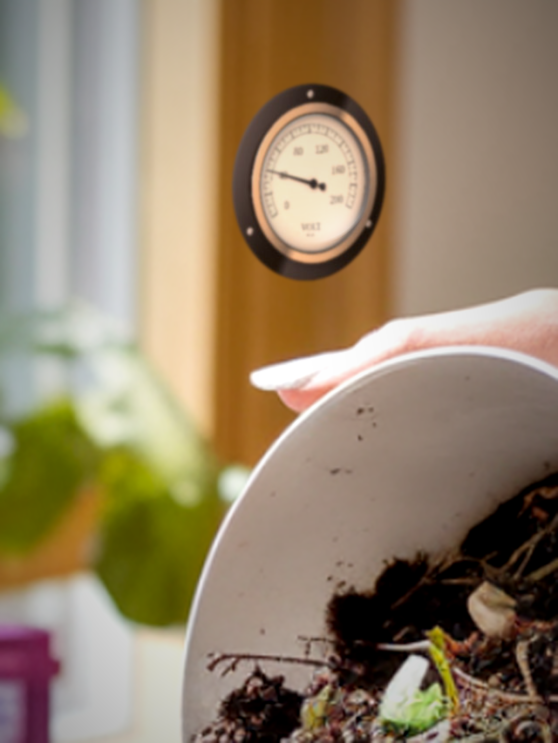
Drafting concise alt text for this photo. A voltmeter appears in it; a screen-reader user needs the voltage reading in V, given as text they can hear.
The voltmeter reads 40 V
